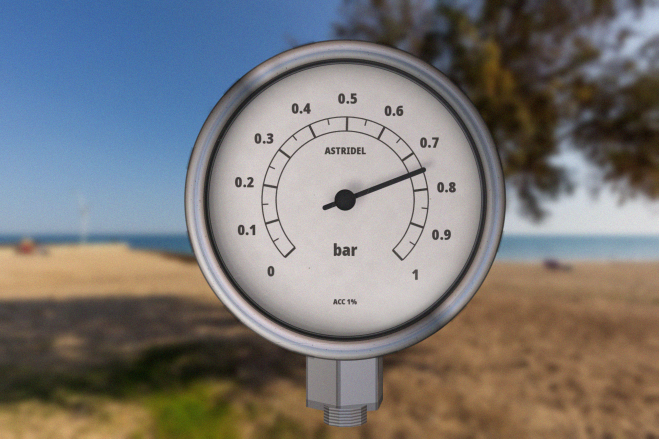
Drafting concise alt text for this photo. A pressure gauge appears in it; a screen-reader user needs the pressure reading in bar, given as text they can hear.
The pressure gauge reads 0.75 bar
